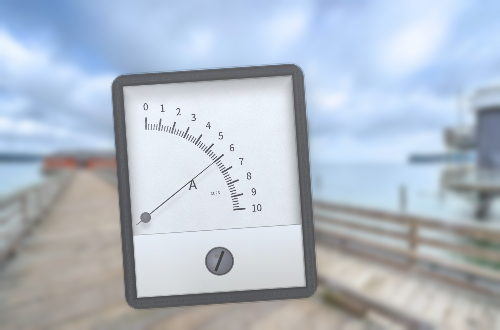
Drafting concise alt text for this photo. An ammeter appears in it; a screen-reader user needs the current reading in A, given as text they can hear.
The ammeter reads 6 A
